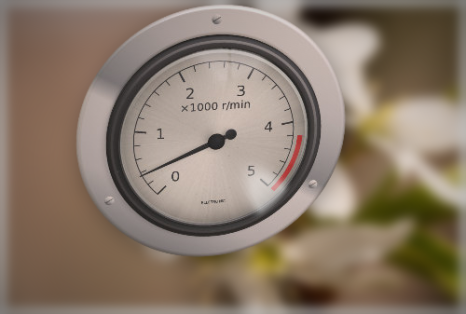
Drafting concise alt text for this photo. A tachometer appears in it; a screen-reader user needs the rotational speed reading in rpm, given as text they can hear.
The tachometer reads 400 rpm
